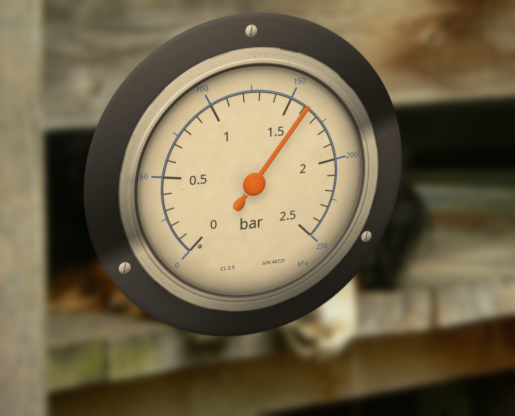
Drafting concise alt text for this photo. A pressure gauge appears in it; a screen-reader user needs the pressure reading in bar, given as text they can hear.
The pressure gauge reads 1.6 bar
